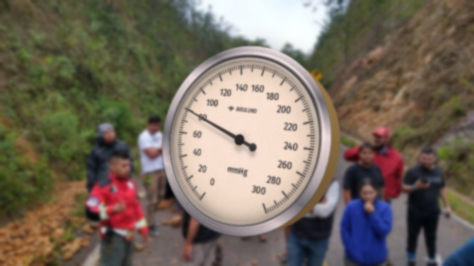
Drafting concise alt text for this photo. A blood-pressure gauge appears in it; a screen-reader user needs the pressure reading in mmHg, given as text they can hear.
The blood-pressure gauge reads 80 mmHg
